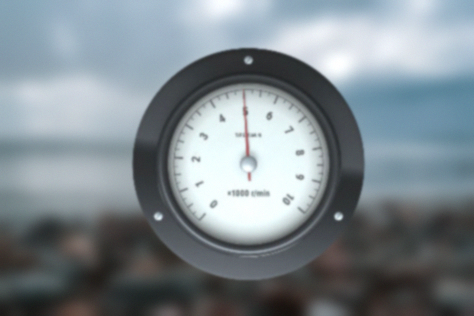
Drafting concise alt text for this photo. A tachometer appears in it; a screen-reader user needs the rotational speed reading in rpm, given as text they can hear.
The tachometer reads 5000 rpm
